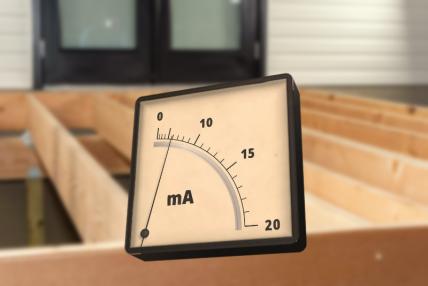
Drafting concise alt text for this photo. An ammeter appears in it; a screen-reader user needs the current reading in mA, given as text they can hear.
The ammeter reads 6 mA
